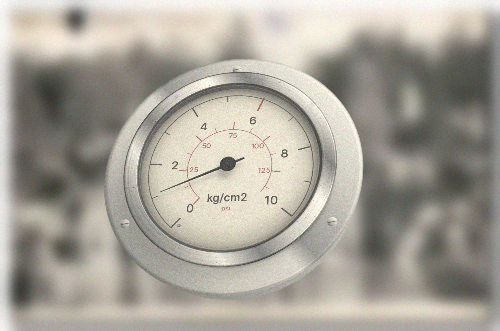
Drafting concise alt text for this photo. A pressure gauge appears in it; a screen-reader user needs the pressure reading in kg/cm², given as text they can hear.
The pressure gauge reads 1 kg/cm²
